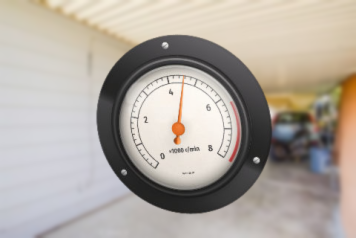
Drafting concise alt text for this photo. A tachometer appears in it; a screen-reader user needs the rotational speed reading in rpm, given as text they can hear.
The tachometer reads 4600 rpm
